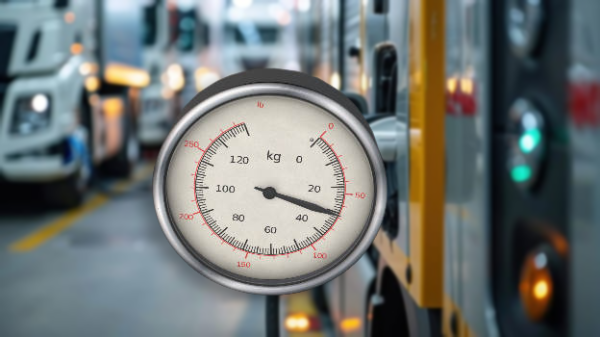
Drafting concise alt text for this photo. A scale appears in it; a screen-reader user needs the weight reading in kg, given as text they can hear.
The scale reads 30 kg
